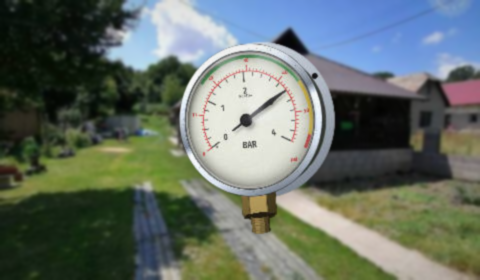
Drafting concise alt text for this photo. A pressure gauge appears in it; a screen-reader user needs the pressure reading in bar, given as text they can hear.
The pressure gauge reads 3 bar
